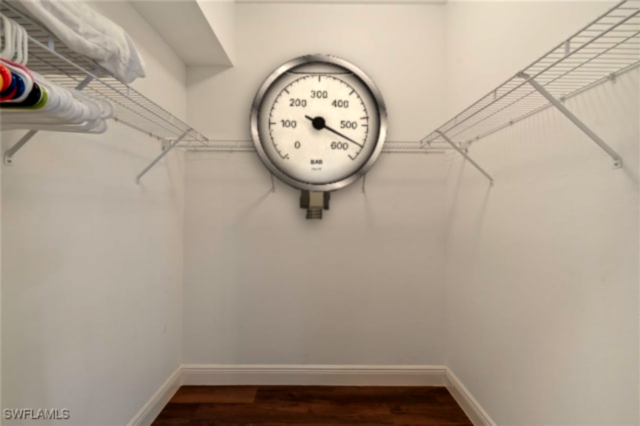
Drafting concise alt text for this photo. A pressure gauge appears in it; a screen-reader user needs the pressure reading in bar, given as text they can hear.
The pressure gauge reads 560 bar
